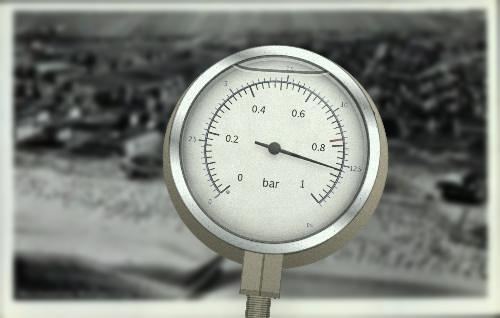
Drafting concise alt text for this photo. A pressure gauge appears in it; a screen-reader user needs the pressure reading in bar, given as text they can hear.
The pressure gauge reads 0.88 bar
